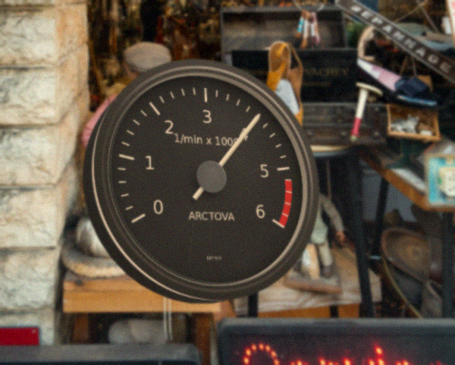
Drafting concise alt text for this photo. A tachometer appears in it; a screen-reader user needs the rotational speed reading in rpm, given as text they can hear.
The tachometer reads 4000 rpm
